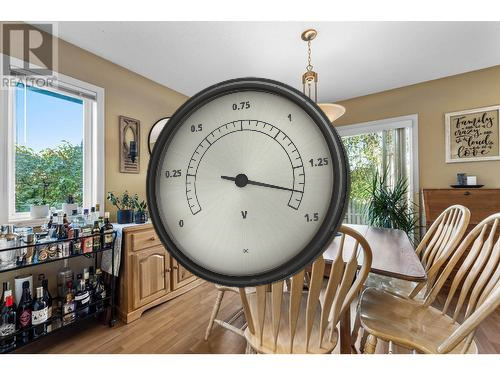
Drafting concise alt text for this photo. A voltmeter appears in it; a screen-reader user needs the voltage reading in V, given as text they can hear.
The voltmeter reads 1.4 V
